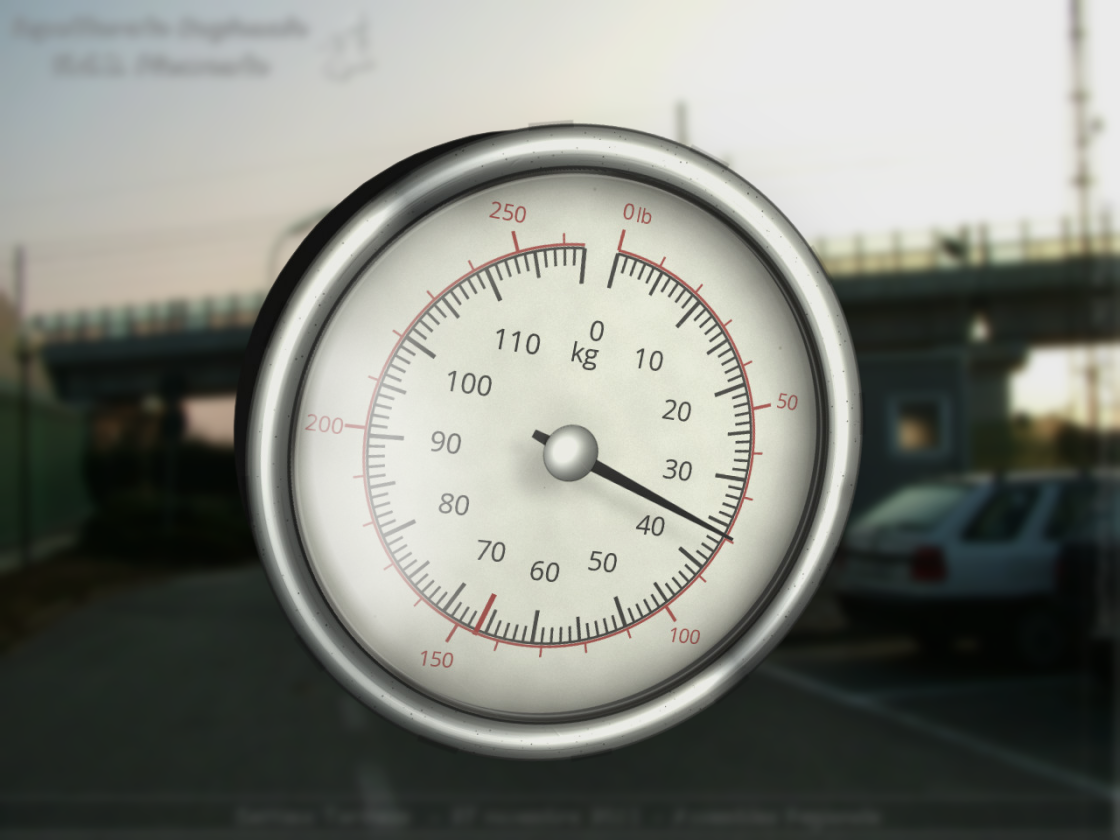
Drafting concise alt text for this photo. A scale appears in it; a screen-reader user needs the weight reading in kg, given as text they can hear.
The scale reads 36 kg
